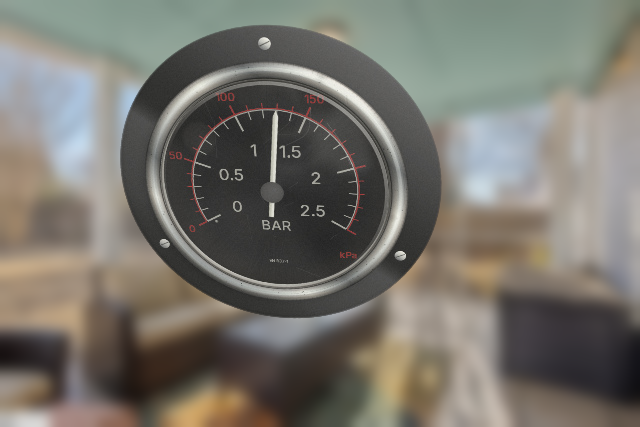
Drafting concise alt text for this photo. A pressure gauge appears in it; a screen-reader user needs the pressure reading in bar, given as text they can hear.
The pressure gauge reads 1.3 bar
